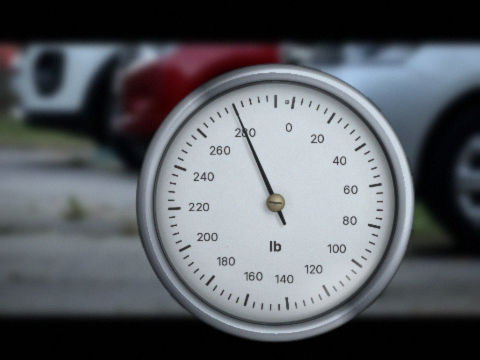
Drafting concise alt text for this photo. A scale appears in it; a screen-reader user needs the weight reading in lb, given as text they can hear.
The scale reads 280 lb
